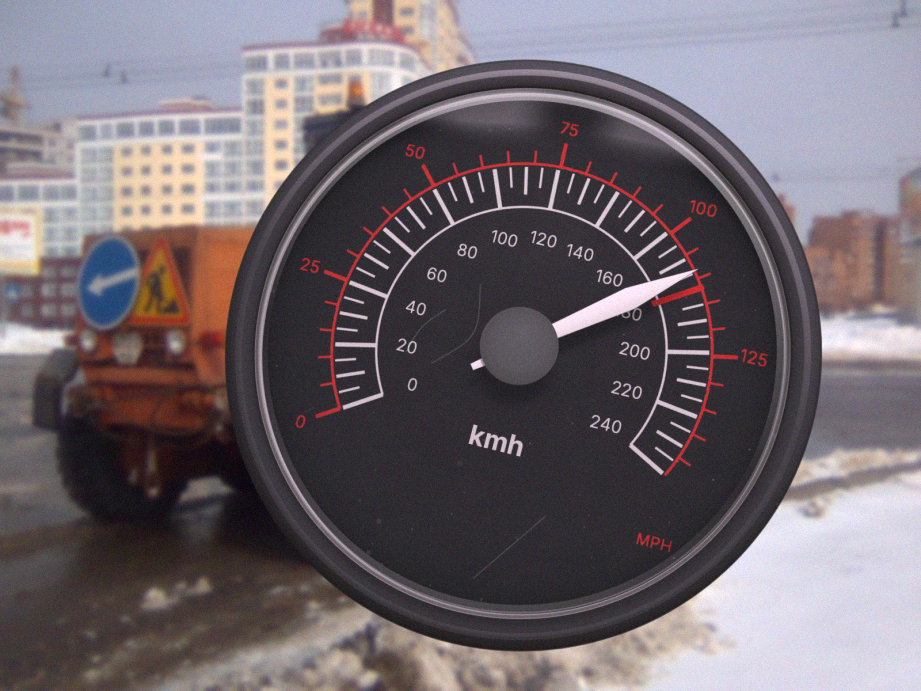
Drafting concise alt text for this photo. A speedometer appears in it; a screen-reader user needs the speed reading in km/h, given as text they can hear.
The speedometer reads 175 km/h
